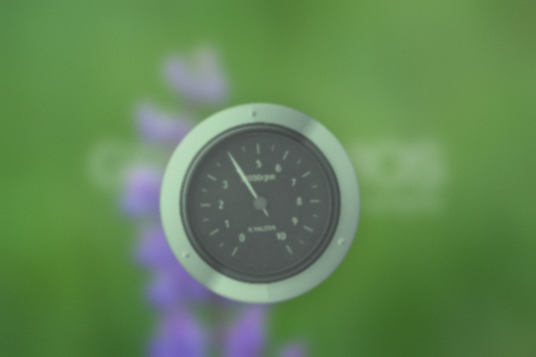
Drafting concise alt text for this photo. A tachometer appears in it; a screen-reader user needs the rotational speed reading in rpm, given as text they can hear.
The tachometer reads 4000 rpm
